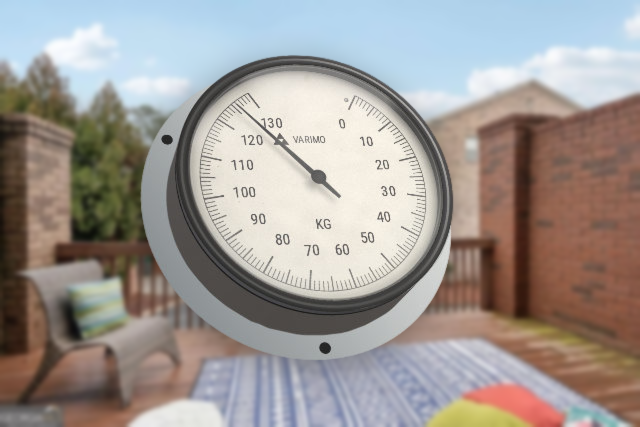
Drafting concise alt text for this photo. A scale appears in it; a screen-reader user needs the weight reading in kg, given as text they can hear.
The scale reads 125 kg
